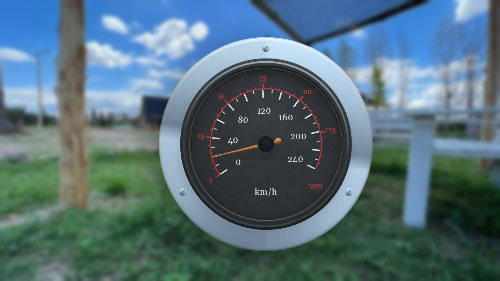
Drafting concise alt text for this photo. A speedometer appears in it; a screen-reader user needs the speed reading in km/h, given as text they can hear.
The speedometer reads 20 km/h
